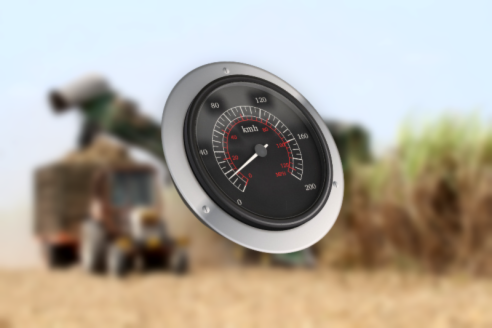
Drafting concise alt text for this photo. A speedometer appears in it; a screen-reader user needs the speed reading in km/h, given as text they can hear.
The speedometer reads 15 km/h
